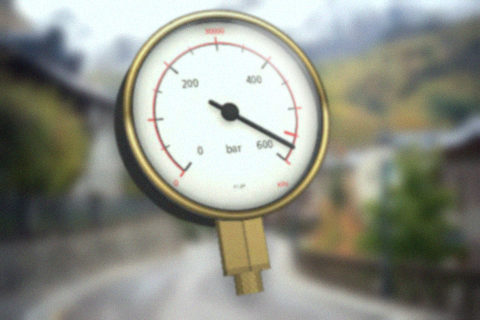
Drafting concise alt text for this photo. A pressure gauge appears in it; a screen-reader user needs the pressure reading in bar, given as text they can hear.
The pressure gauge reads 575 bar
